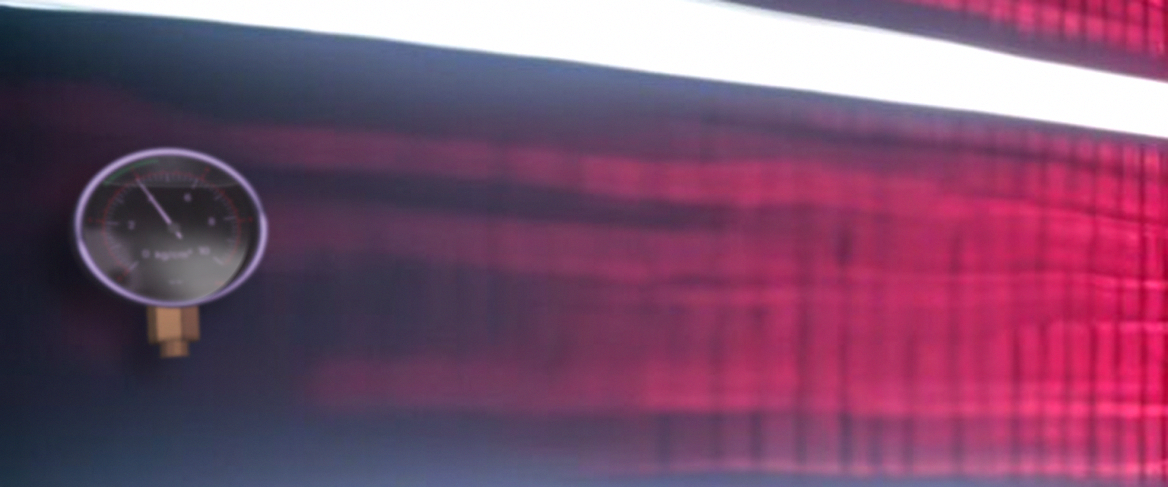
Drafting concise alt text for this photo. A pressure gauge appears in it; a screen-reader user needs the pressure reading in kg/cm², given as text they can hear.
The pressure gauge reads 4 kg/cm²
